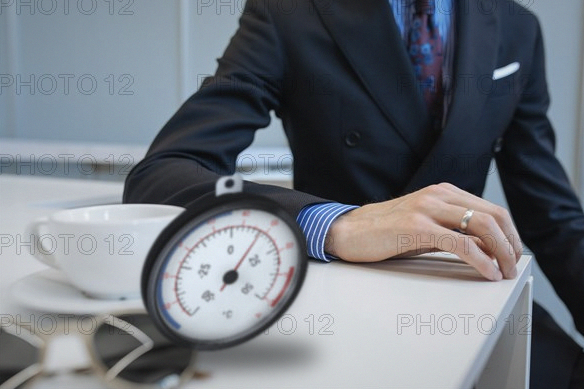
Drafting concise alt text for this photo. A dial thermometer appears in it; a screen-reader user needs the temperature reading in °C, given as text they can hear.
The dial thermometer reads 12.5 °C
